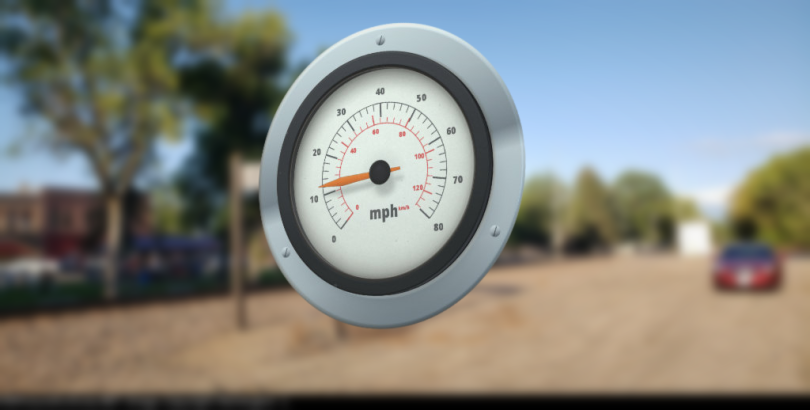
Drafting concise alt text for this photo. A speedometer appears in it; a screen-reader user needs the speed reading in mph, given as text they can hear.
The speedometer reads 12 mph
